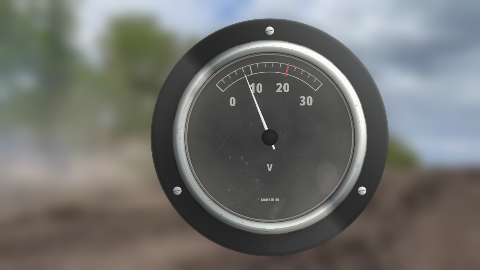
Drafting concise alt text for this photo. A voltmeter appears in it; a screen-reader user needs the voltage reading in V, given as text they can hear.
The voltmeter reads 8 V
